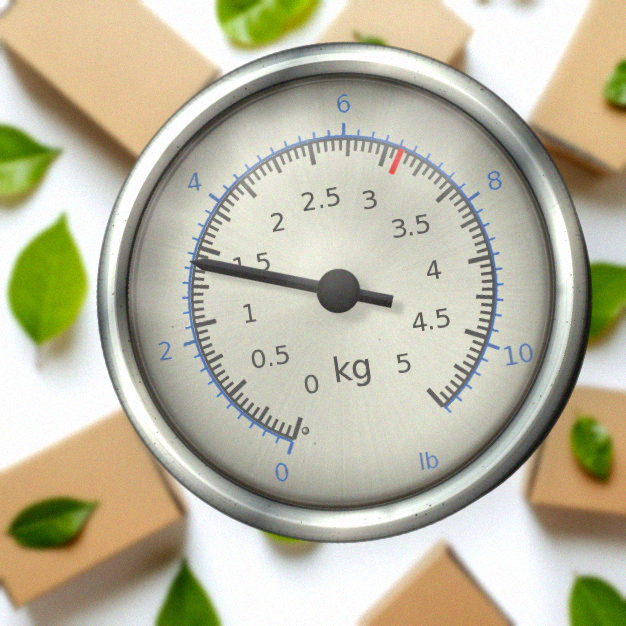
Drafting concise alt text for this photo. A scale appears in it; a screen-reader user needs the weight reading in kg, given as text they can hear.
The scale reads 1.4 kg
